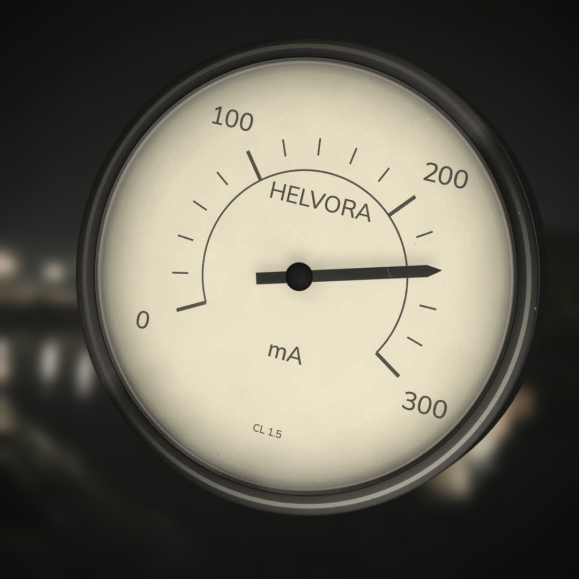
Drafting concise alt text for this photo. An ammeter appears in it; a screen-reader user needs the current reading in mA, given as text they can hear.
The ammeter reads 240 mA
